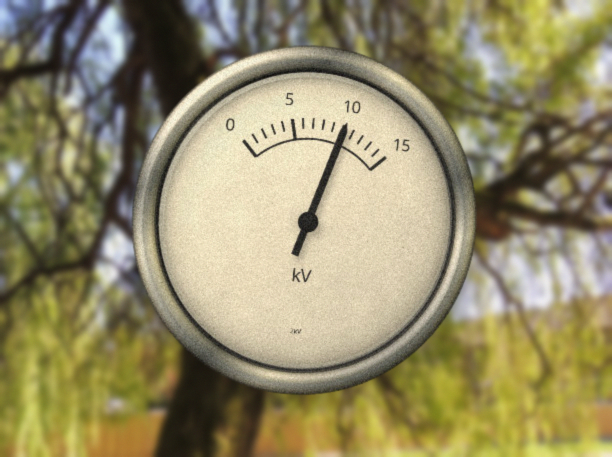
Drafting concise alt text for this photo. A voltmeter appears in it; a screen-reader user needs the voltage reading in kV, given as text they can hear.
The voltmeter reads 10 kV
